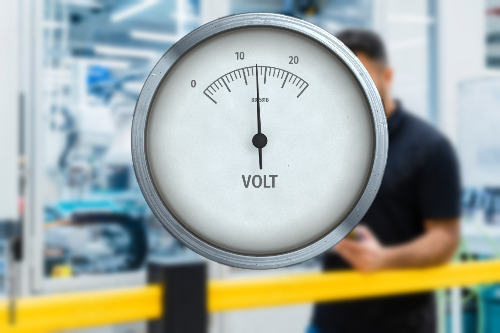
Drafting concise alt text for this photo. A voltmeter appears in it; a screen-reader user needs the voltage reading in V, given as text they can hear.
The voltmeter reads 13 V
